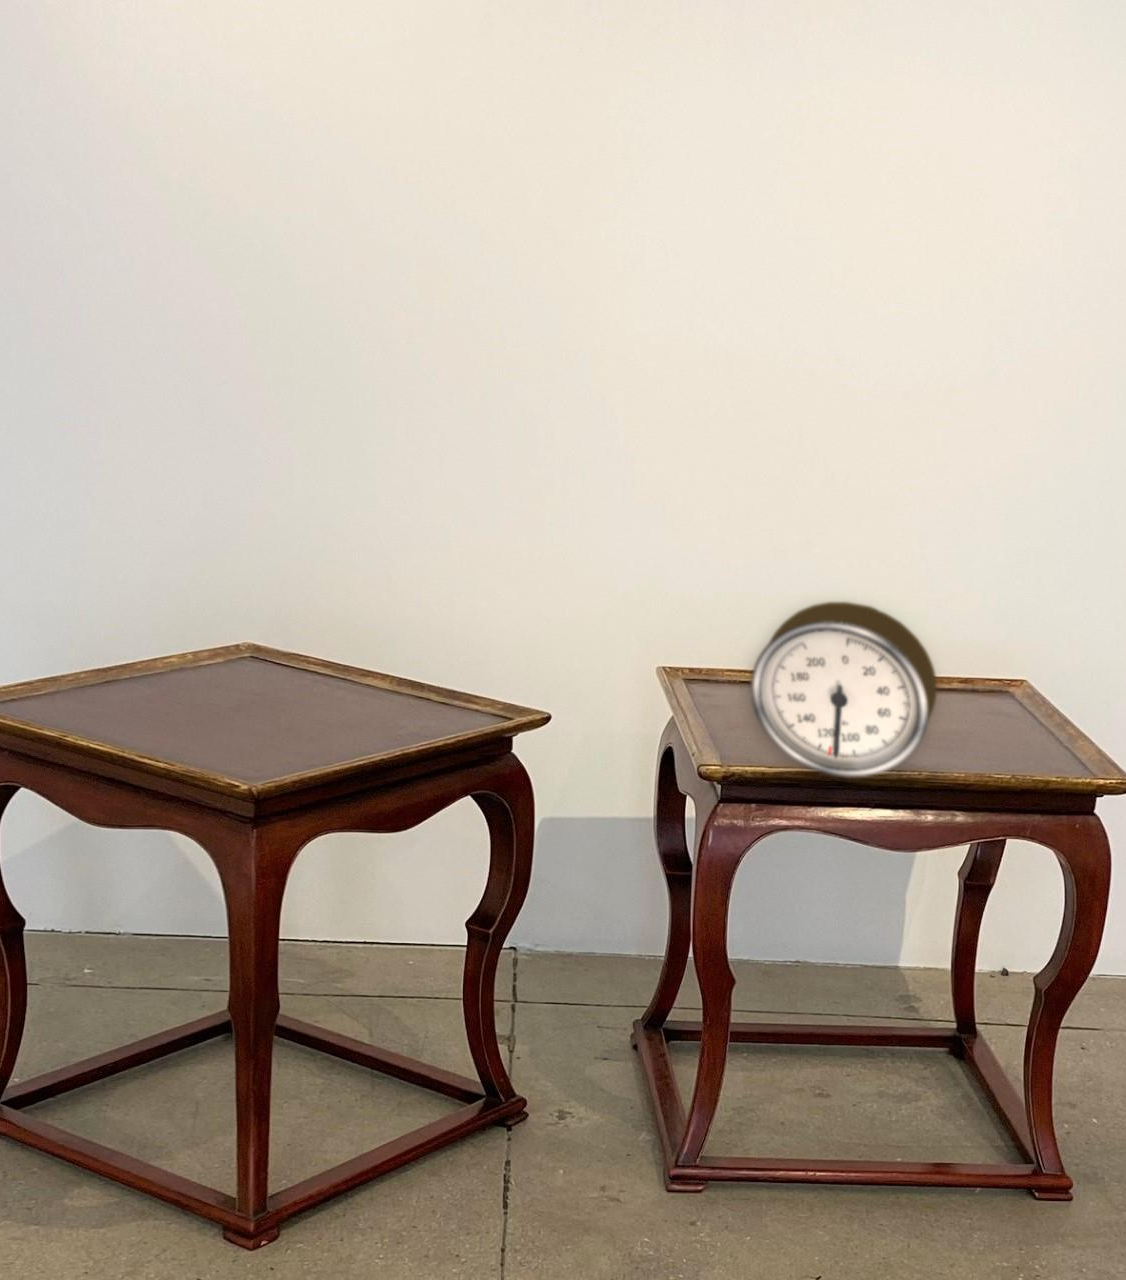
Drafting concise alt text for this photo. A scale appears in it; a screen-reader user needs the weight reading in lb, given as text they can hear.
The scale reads 110 lb
